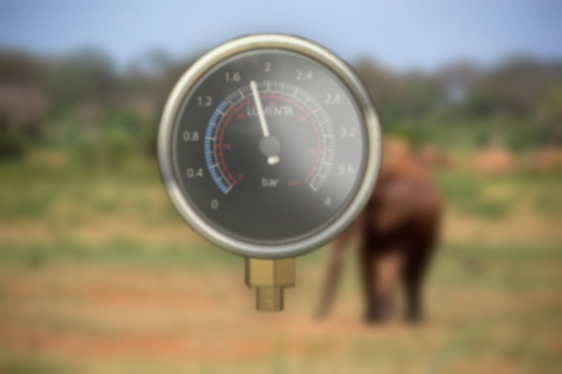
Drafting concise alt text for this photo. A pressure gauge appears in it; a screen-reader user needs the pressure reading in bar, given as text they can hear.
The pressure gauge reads 1.8 bar
